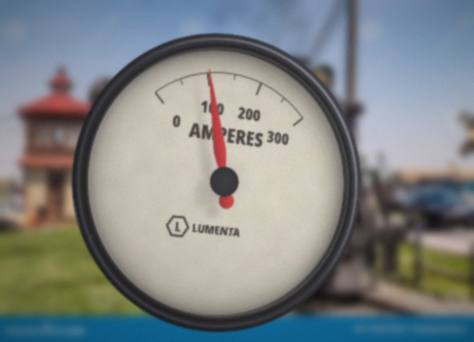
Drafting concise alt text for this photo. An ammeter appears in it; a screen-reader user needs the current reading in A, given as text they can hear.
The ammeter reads 100 A
